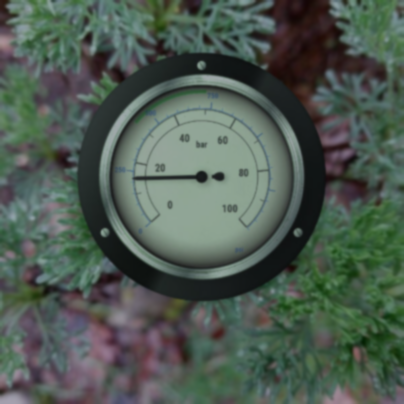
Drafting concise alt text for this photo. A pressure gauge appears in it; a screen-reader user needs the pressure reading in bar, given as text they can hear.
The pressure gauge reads 15 bar
